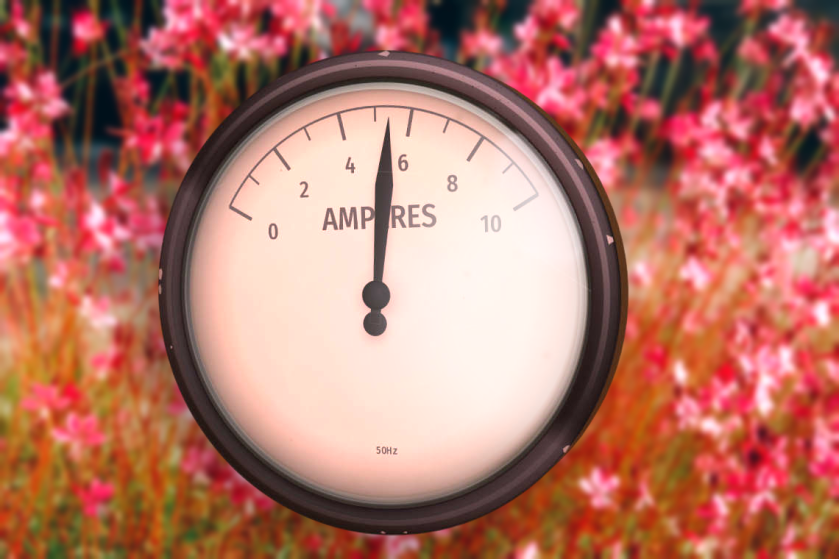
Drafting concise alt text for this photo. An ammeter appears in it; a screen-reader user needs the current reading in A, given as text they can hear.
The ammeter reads 5.5 A
